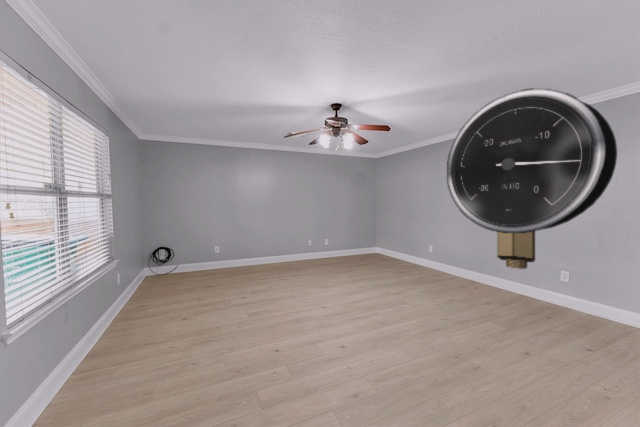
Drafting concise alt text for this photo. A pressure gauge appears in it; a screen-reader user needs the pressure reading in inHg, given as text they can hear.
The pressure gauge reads -5 inHg
